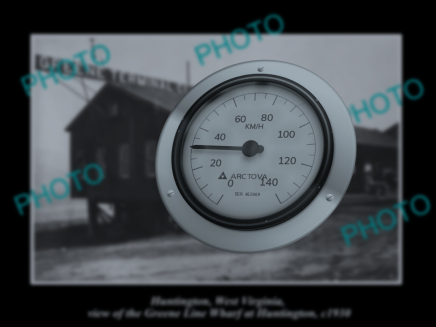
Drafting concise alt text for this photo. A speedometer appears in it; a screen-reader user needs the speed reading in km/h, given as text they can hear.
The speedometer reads 30 km/h
